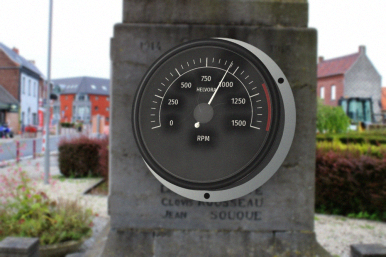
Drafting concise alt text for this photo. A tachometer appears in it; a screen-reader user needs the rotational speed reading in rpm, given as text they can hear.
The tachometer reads 950 rpm
